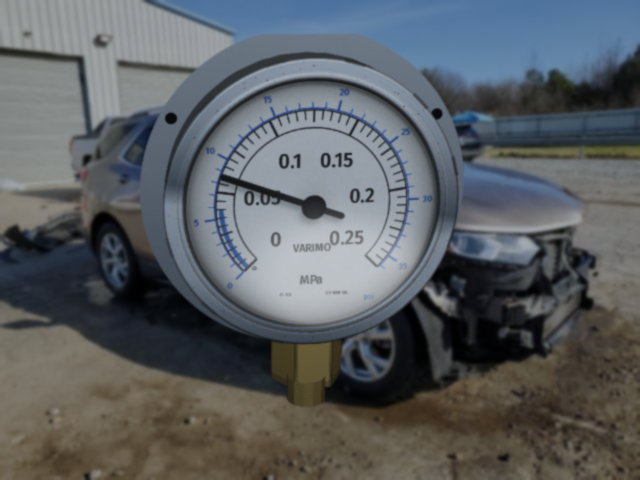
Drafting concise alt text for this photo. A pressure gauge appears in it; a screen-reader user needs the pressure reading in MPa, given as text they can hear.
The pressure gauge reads 0.06 MPa
